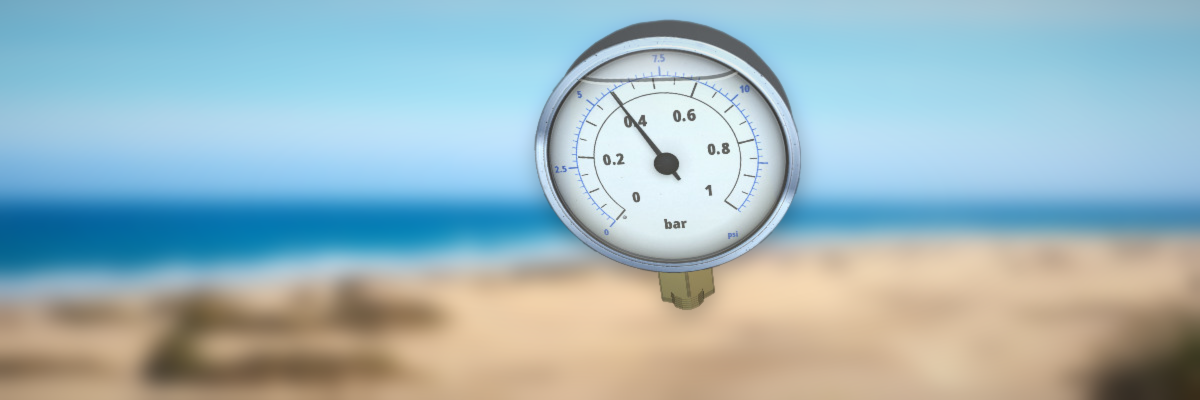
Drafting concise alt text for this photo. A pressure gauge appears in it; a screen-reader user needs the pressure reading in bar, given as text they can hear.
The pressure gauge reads 0.4 bar
